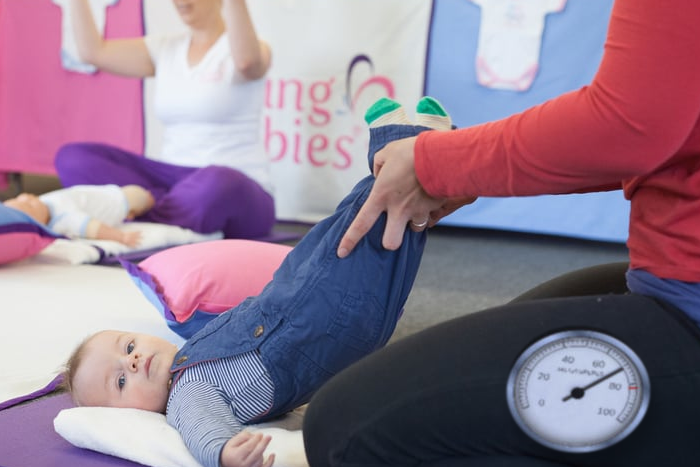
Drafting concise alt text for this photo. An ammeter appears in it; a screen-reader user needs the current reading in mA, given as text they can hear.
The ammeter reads 70 mA
